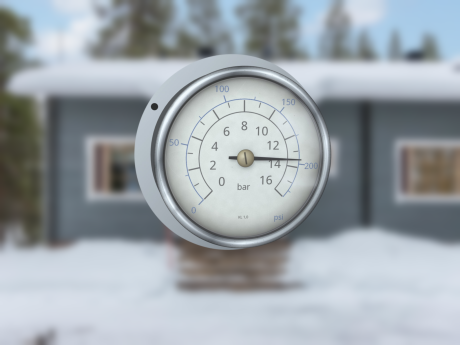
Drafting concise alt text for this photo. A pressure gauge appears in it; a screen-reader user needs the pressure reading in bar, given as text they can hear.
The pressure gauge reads 13.5 bar
